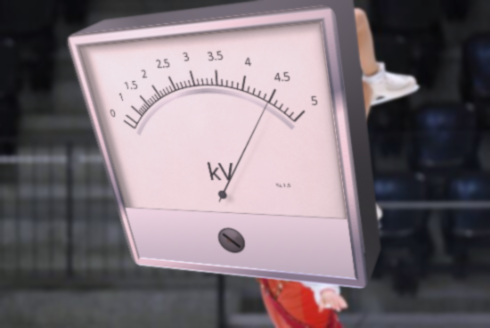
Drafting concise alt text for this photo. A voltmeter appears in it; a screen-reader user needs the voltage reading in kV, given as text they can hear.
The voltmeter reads 4.5 kV
